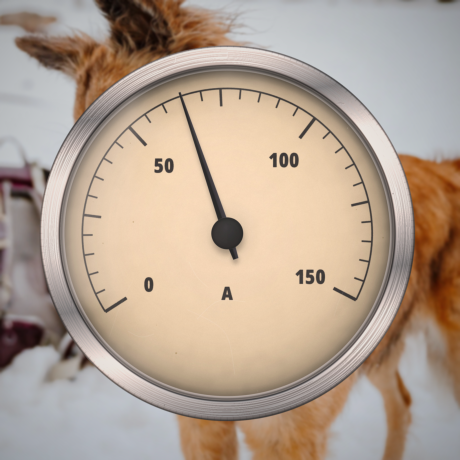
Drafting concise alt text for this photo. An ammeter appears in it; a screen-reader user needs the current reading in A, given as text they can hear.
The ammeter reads 65 A
